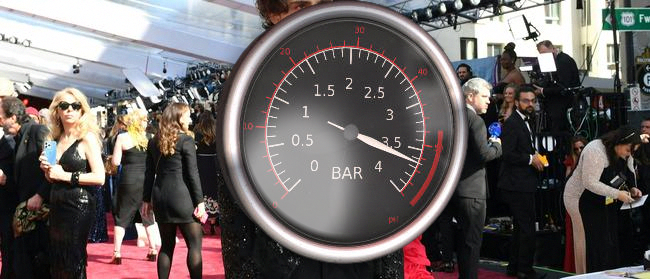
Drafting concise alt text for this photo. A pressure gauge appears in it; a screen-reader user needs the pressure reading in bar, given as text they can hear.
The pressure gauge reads 3.65 bar
